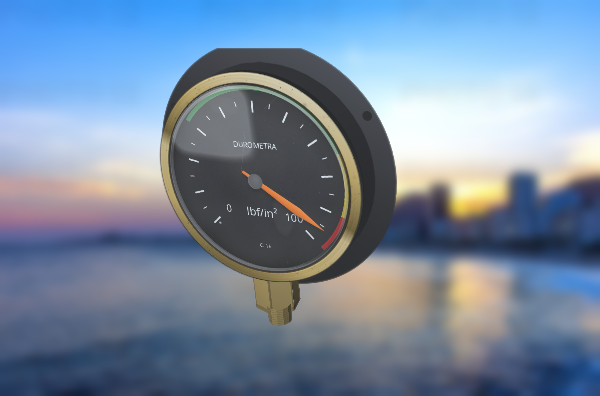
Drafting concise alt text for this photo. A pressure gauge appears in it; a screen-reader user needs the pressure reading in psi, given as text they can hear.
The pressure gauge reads 95 psi
